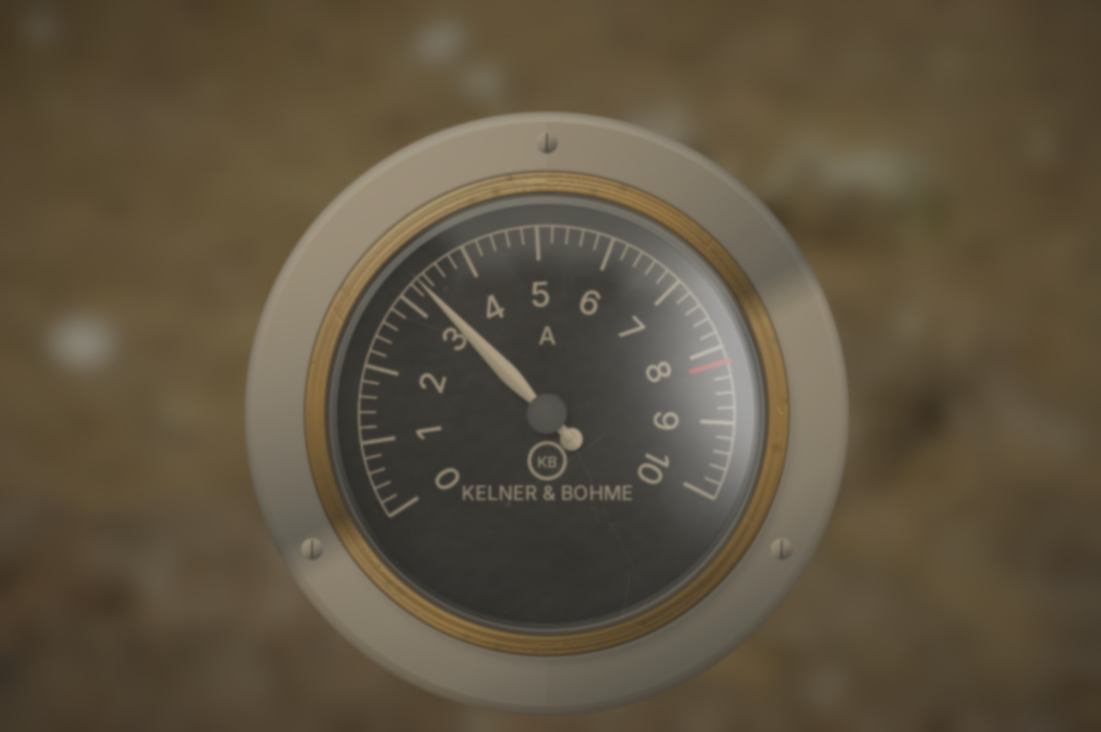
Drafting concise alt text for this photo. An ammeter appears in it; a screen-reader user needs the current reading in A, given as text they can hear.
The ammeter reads 3.3 A
